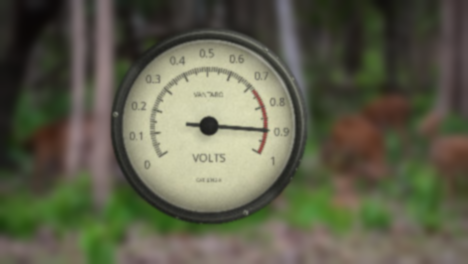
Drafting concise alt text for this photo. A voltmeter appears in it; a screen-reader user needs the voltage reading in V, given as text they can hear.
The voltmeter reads 0.9 V
